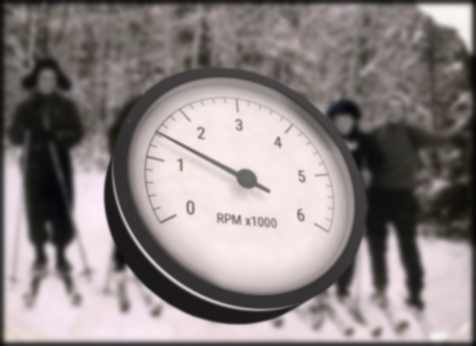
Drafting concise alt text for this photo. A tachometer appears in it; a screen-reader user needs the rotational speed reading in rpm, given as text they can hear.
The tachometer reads 1400 rpm
